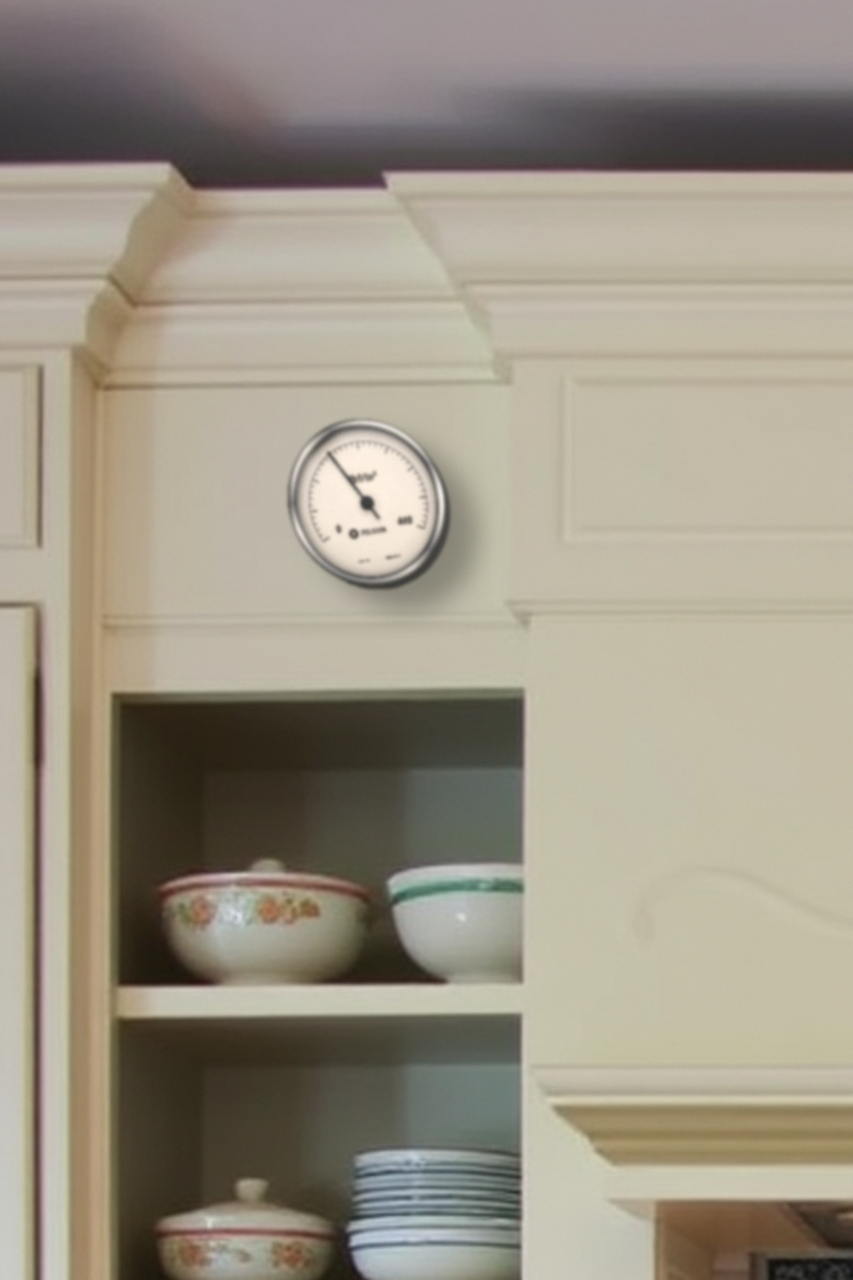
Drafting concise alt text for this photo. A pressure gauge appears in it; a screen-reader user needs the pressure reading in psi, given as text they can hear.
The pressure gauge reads 150 psi
